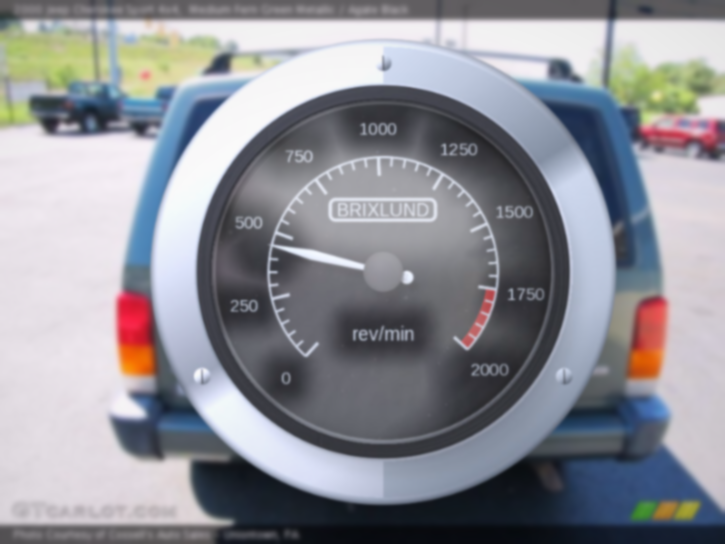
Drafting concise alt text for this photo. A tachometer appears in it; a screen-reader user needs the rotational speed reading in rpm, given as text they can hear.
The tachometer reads 450 rpm
